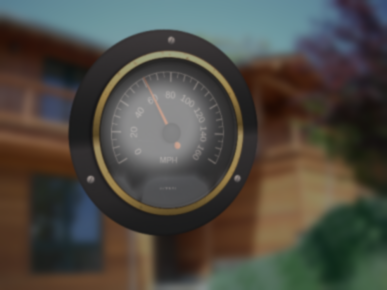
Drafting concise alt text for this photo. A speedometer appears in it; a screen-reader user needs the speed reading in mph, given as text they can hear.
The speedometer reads 60 mph
